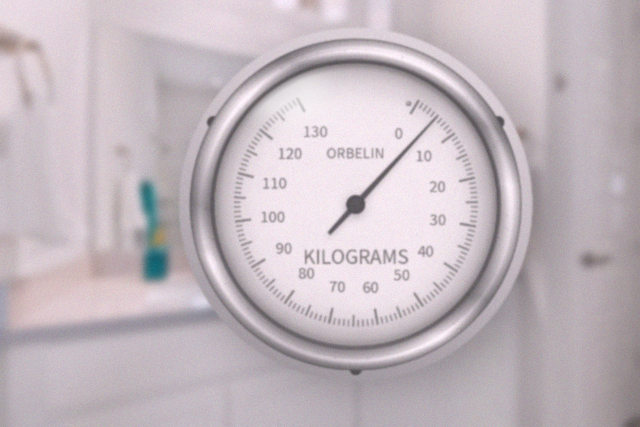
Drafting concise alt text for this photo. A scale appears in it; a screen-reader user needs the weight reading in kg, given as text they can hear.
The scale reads 5 kg
